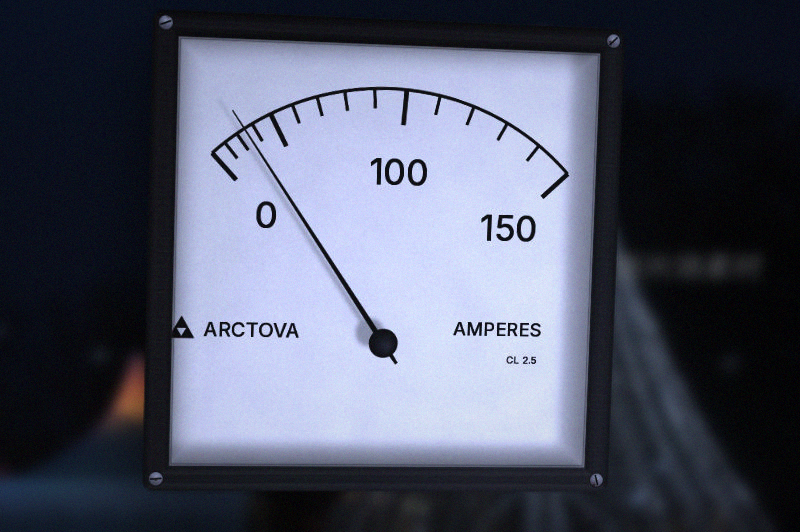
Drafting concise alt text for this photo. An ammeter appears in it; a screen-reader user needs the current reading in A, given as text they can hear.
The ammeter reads 35 A
